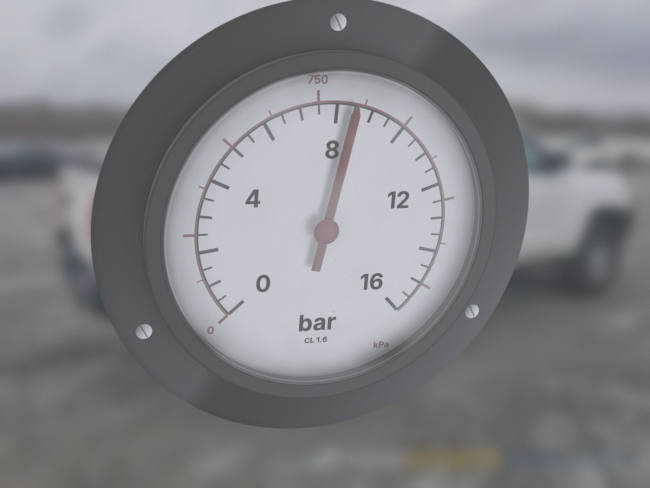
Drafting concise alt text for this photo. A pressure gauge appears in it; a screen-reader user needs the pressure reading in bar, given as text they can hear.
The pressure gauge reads 8.5 bar
